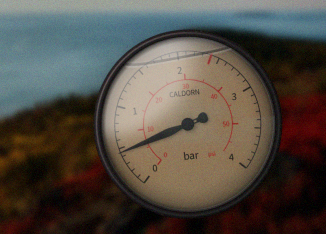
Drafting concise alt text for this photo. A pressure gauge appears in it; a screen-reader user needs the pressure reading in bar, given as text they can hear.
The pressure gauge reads 0.45 bar
